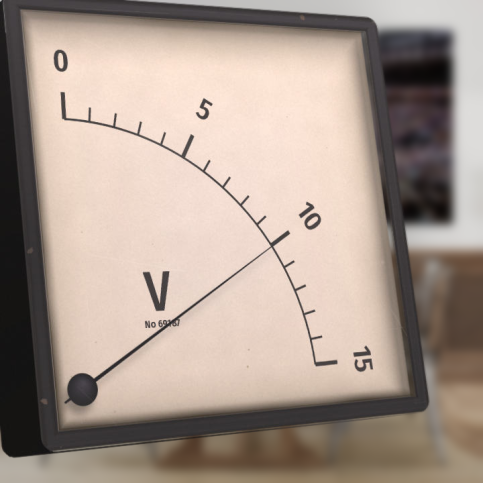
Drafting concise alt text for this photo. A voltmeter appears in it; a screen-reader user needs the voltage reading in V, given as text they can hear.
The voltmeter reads 10 V
